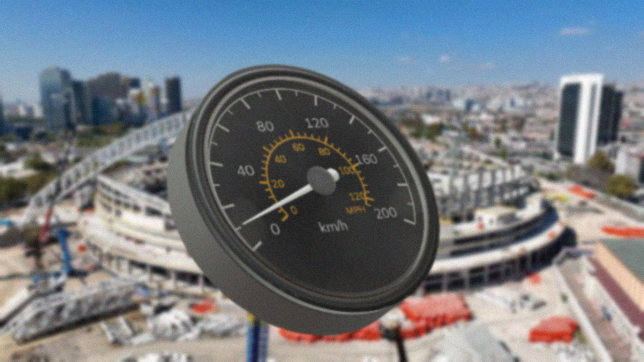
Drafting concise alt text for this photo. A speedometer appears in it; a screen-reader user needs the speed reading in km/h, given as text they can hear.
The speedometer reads 10 km/h
